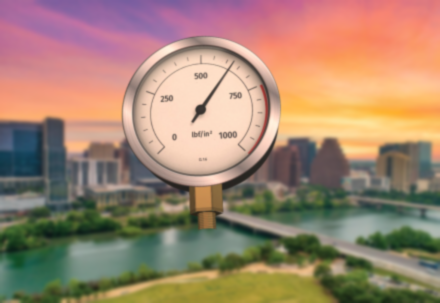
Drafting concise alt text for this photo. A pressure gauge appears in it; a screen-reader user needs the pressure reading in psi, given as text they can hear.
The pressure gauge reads 625 psi
